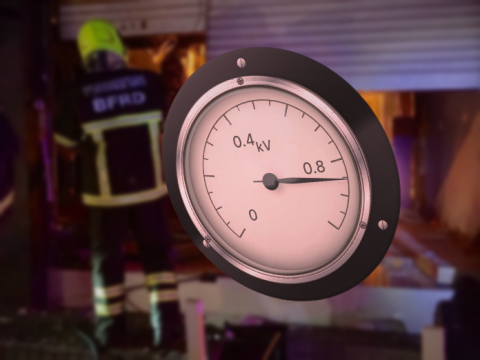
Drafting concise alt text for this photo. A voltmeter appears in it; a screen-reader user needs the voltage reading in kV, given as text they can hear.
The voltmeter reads 0.85 kV
